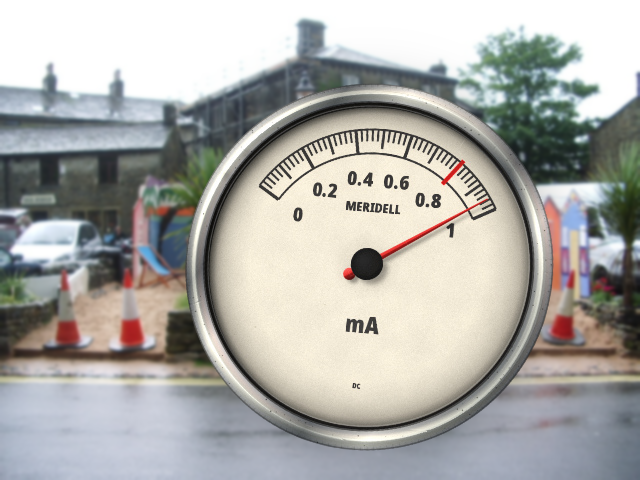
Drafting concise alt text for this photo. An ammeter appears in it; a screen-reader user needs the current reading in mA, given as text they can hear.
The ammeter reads 0.96 mA
